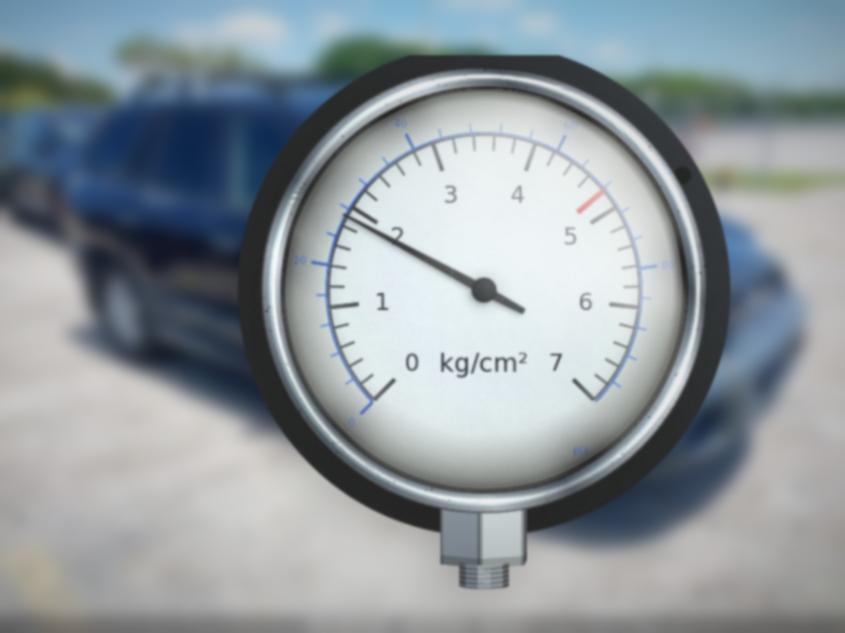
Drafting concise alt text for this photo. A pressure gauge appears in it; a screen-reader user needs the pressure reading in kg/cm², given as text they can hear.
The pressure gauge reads 1.9 kg/cm²
